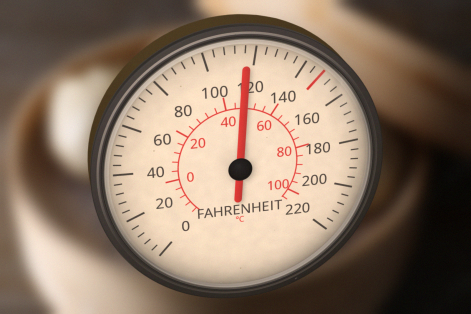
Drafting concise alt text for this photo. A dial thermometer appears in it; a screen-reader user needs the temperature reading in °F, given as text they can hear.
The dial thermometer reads 116 °F
